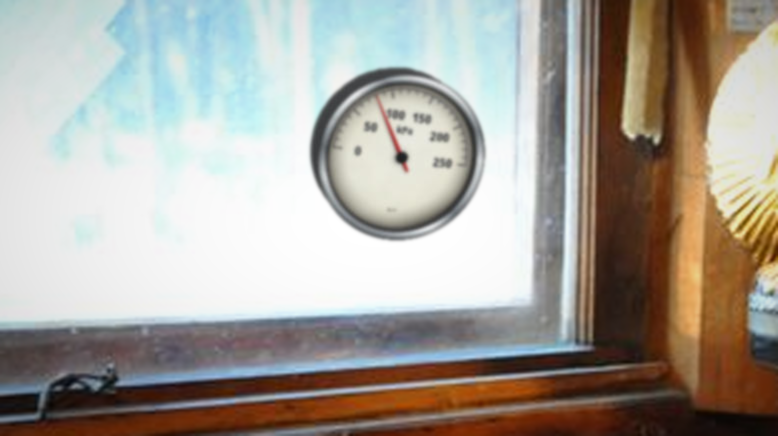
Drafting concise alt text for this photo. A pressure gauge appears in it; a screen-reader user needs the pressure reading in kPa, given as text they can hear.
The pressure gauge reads 80 kPa
